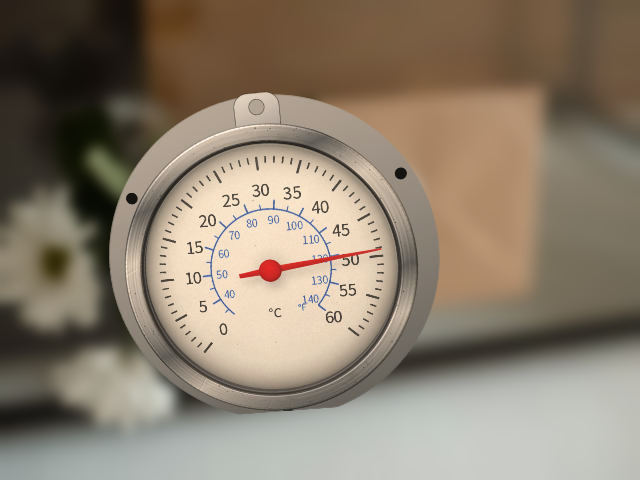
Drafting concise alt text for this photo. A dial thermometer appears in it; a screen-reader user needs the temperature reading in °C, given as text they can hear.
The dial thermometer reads 49 °C
